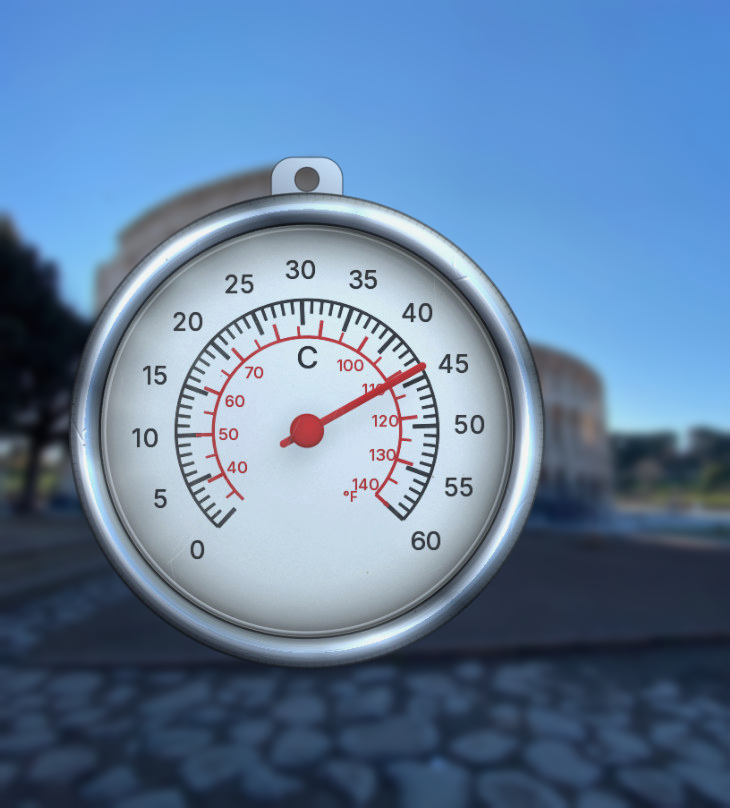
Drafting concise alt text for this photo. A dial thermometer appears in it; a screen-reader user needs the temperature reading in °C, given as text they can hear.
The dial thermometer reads 44 °C
